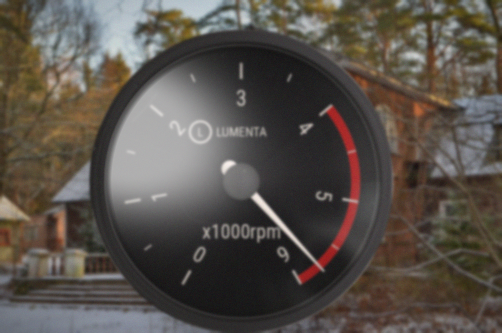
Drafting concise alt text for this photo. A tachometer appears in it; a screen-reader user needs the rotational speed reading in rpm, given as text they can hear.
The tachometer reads 5750 rpm
